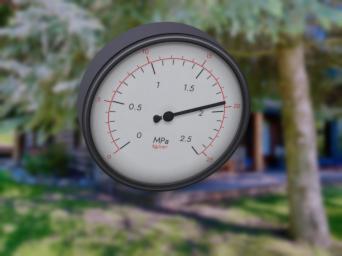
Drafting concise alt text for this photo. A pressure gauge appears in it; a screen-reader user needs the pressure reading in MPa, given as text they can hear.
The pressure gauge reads 1.9 MPa
